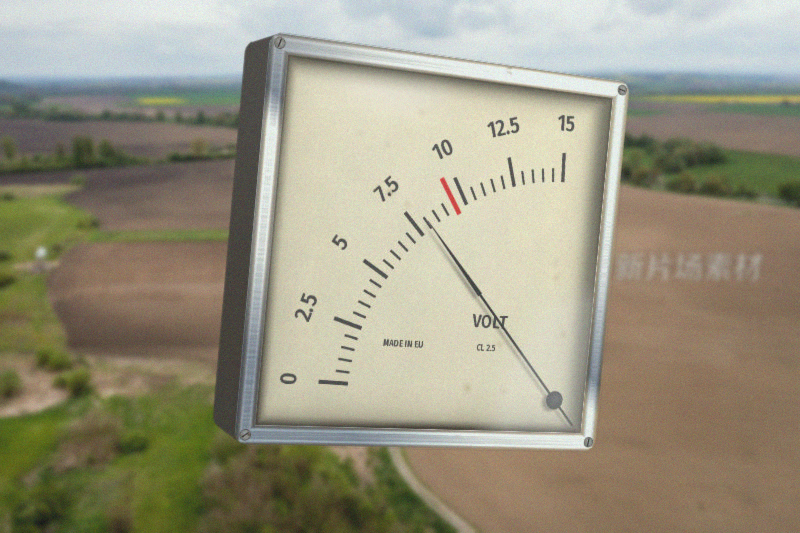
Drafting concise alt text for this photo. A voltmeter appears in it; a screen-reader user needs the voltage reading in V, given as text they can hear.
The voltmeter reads 8 V
